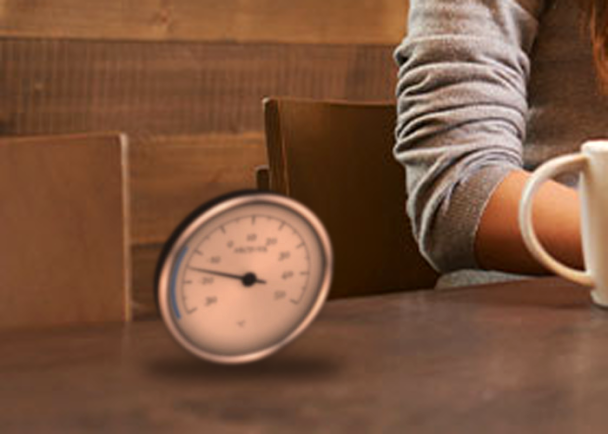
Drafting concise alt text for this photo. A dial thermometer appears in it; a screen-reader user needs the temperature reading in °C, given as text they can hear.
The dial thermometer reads -15 °C
